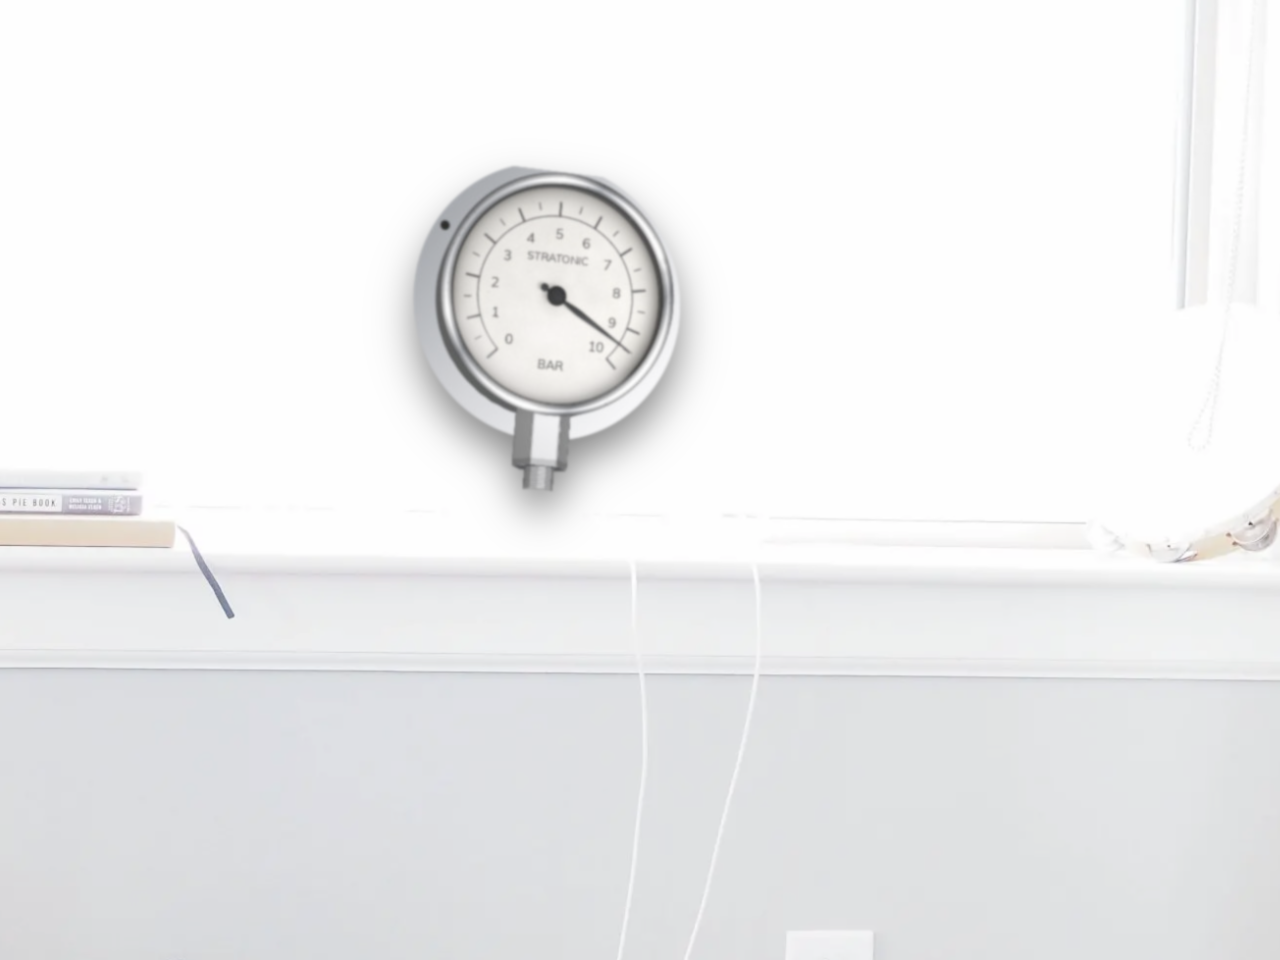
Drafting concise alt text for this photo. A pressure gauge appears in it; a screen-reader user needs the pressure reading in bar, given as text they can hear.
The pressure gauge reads 9.5 bar
